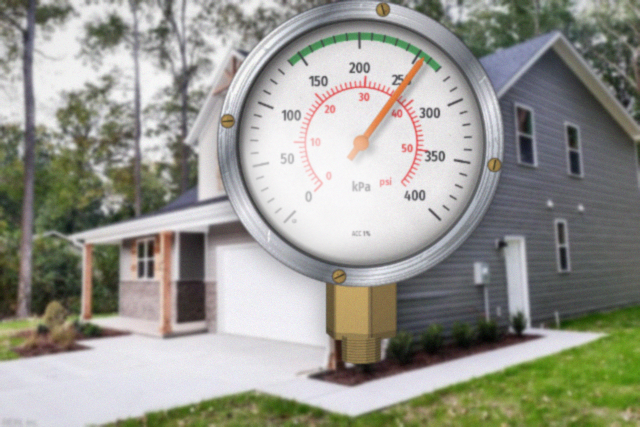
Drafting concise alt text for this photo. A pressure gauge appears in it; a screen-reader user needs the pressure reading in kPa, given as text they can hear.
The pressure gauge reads 255 kPa
